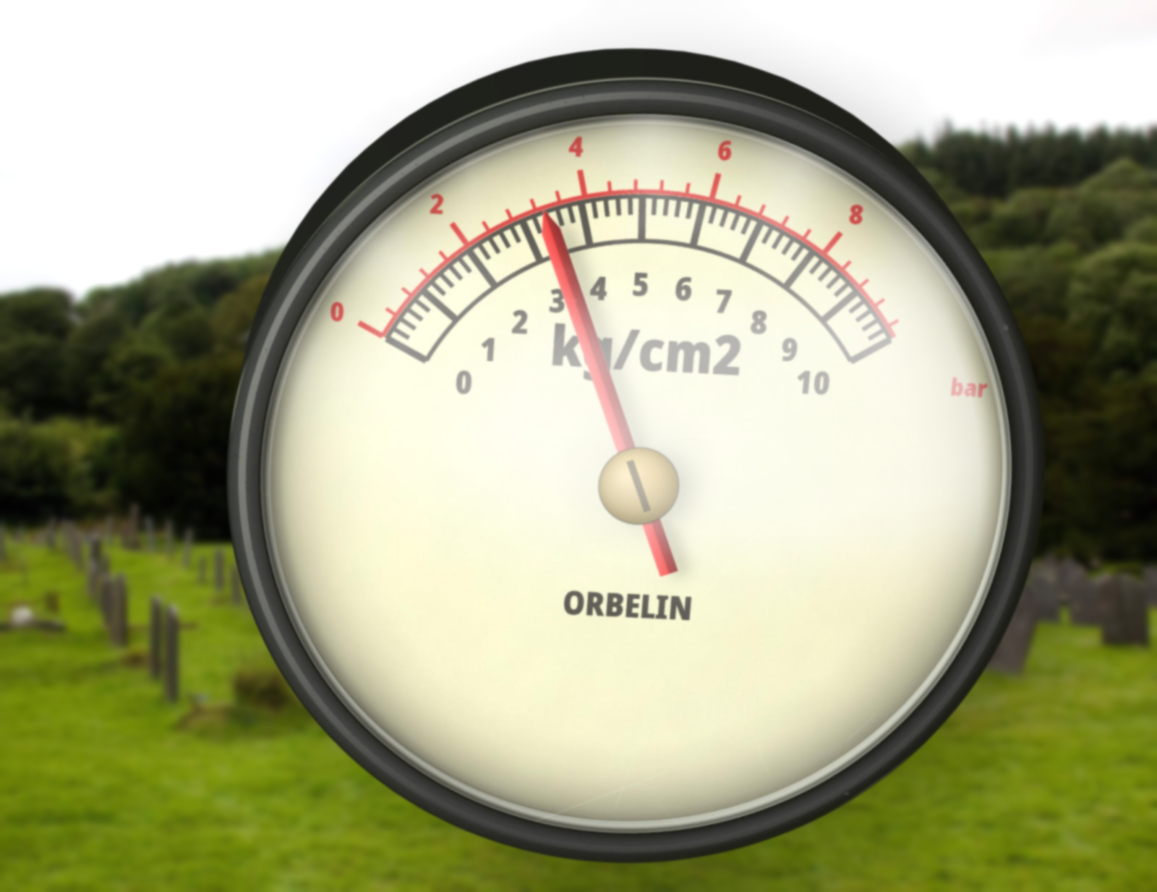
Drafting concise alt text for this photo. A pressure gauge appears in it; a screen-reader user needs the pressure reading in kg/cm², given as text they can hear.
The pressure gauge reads 3.4 kg/cm²
